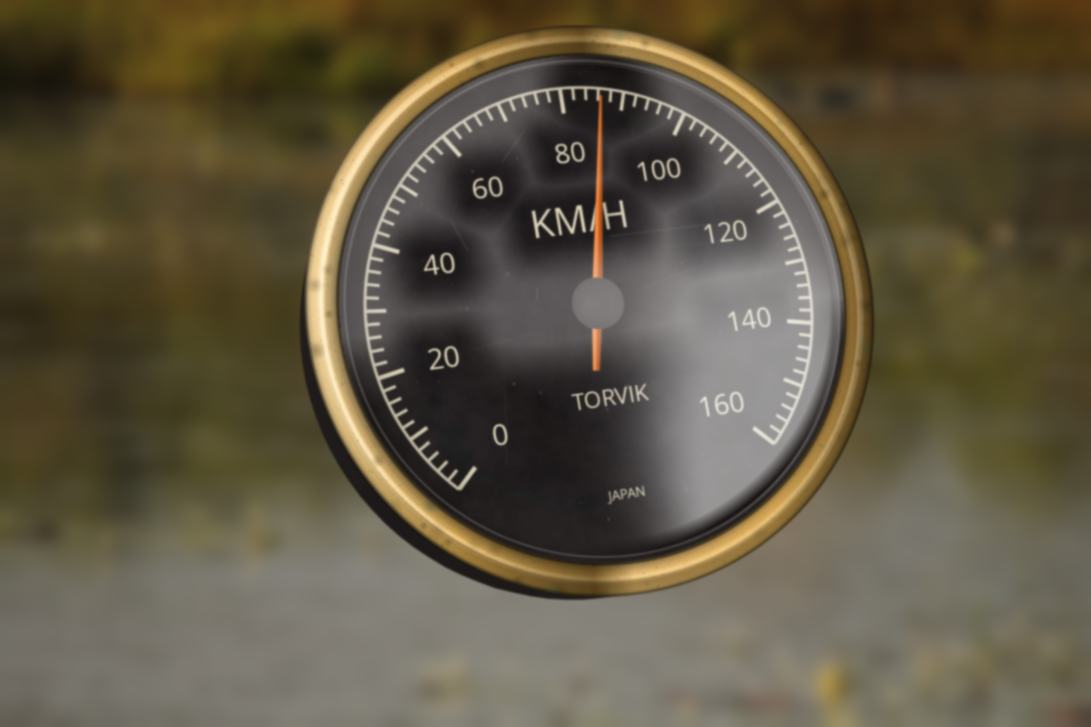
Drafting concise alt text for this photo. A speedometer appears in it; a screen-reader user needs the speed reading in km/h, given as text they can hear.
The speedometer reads 86 km/h
